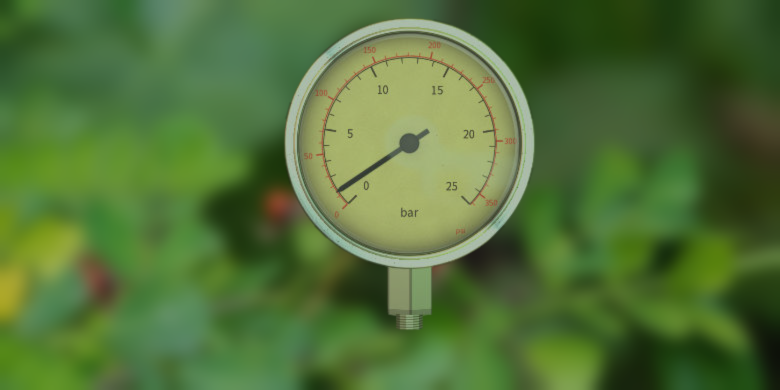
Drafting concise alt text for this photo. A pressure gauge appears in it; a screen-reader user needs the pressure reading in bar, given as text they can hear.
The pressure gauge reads 1 bar
